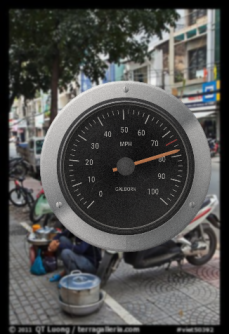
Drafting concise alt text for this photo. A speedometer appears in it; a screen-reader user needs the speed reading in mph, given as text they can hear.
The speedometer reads 78 mph
